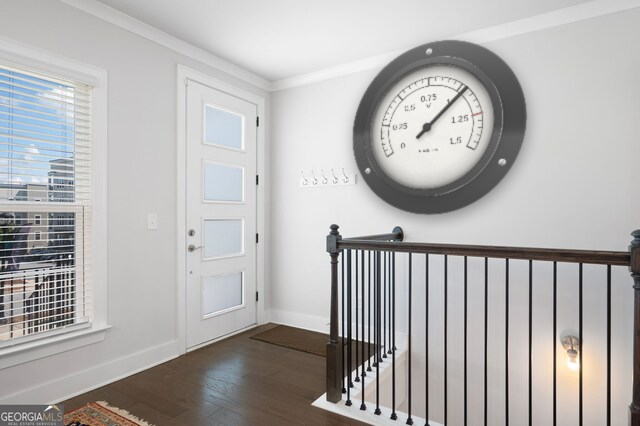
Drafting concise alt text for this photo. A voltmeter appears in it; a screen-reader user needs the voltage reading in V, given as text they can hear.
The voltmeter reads 1.05 V
